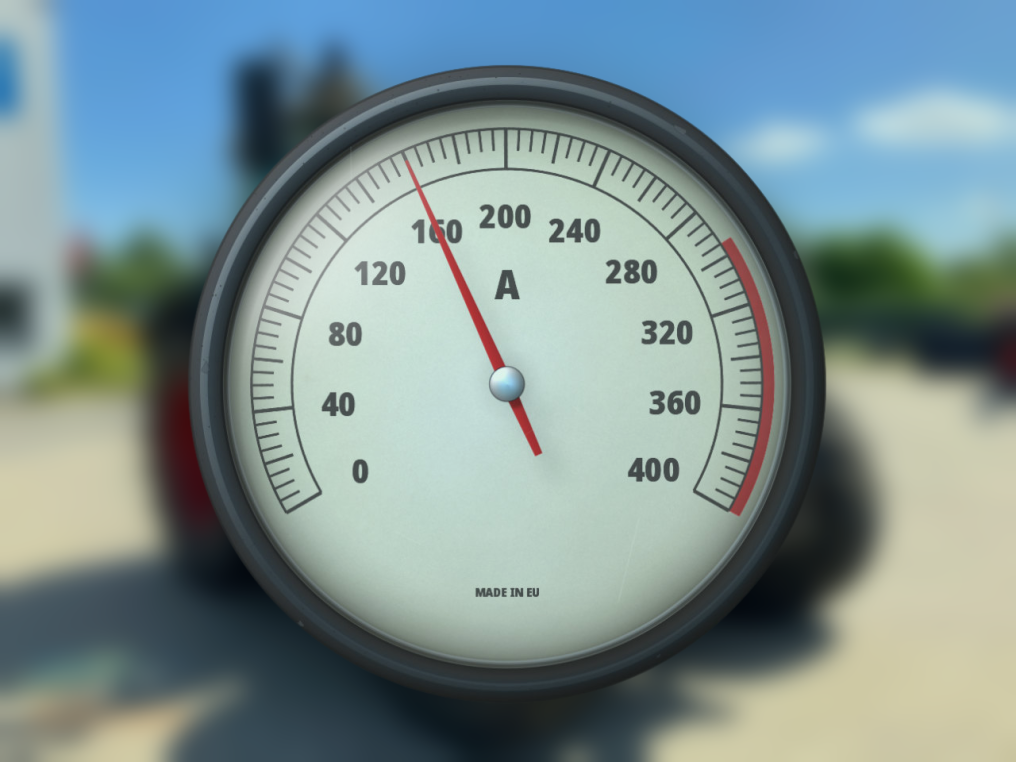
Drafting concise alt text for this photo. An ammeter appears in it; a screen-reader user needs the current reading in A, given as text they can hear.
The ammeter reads 160 A
